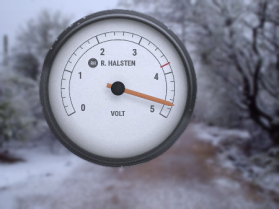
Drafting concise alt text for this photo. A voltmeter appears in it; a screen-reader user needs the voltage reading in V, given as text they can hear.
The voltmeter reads 4.7 V
